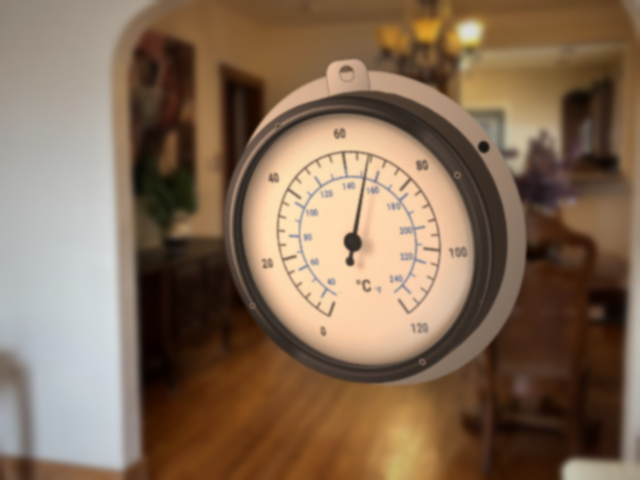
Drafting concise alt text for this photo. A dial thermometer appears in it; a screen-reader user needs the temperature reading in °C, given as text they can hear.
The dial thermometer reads 68 °C
